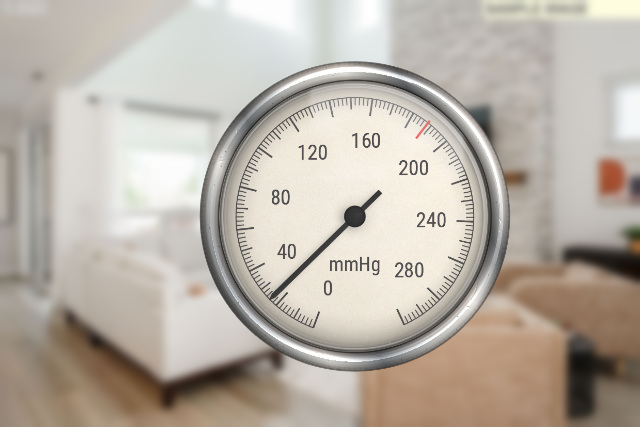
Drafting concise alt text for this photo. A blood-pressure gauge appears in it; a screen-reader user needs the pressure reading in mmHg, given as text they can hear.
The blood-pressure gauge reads 24 mmHg
